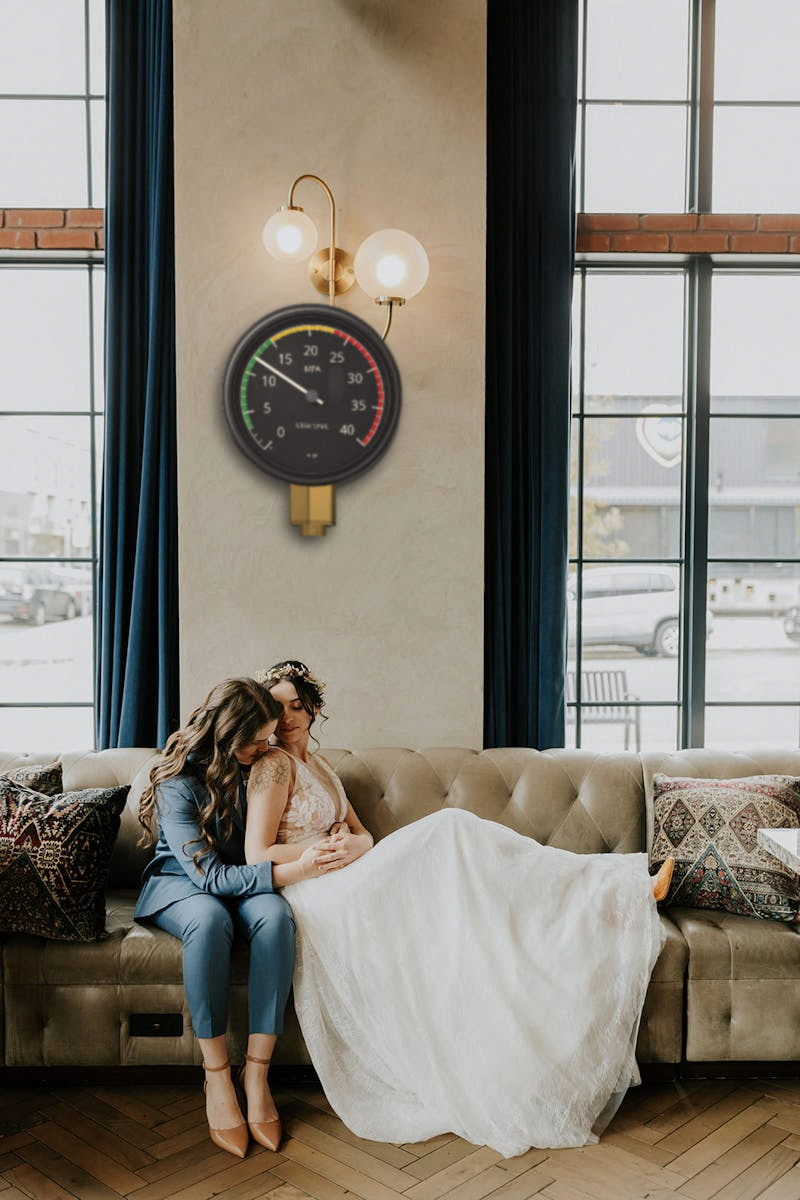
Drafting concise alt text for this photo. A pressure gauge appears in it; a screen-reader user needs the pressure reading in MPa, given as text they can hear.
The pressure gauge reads 12 MPa
